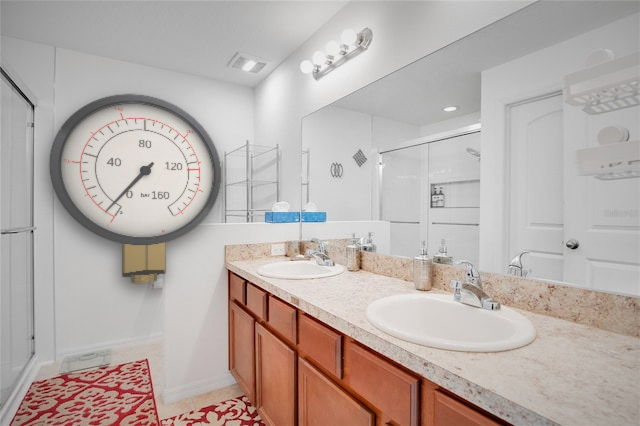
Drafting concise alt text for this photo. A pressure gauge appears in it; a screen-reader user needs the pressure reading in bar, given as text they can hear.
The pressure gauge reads 5 bar
